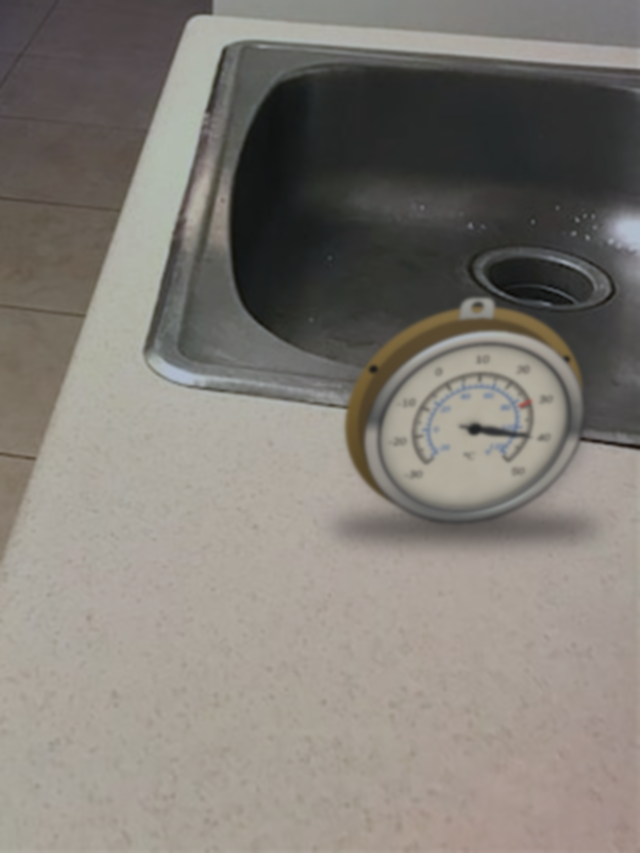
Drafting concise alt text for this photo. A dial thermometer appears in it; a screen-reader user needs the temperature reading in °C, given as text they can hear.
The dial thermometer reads 40 °C
